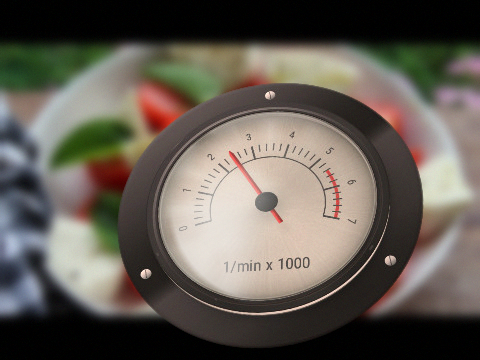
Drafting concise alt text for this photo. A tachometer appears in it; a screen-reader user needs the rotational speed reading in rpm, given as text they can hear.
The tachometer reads 2400 rpm
